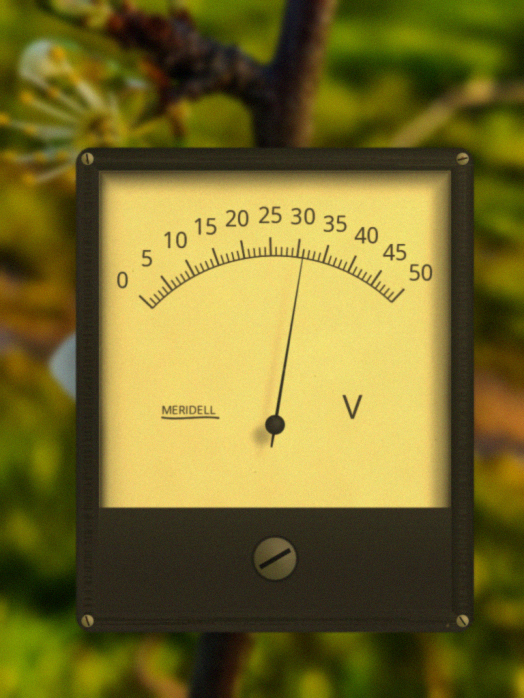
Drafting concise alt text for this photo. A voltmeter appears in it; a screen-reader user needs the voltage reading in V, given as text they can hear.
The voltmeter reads 31 V
